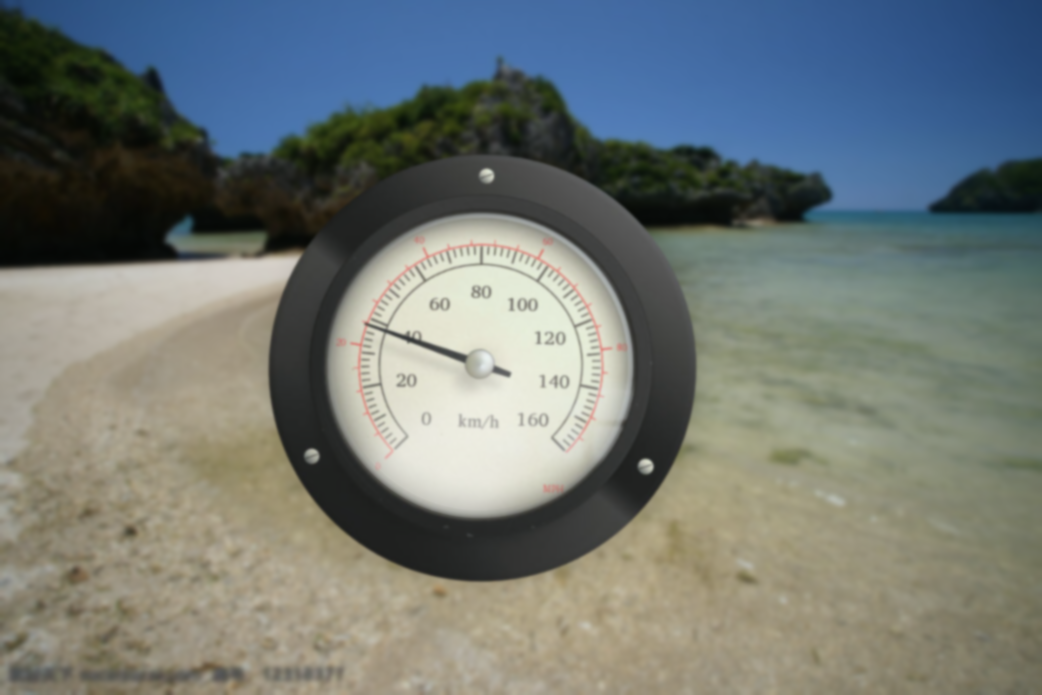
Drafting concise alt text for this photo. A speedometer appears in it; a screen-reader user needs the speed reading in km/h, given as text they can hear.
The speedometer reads 38 km/h
